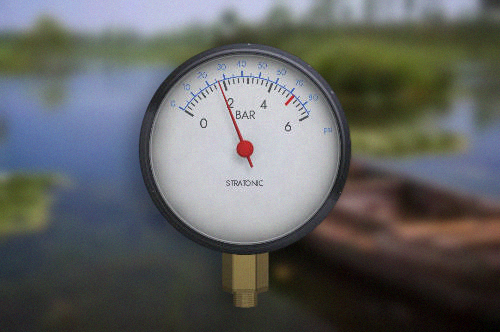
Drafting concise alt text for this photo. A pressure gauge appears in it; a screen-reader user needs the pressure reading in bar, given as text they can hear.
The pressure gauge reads 1.8 bar
